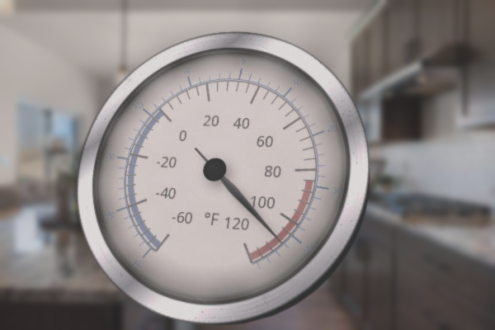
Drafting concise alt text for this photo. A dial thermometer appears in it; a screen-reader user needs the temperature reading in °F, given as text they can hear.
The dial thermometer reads 108 °F
